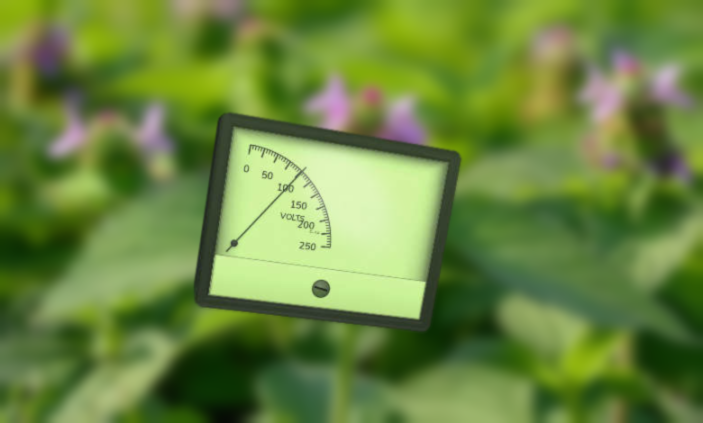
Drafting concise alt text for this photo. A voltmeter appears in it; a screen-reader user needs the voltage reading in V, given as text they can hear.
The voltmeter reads 100 V
